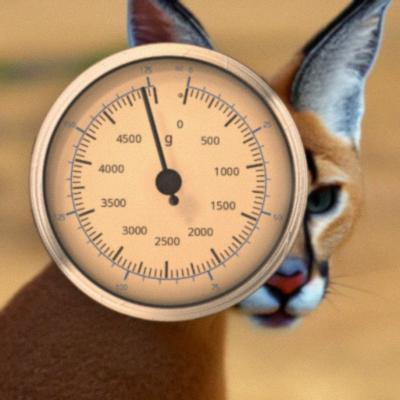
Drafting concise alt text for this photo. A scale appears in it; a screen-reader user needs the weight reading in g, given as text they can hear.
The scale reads 4900 g
